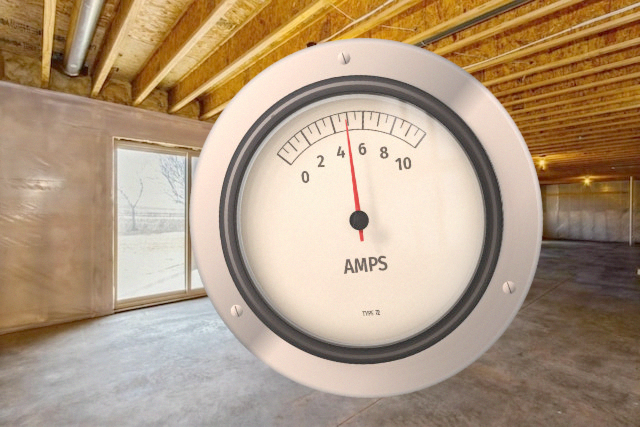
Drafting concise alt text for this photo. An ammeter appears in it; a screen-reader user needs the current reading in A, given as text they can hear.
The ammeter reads 5 A
